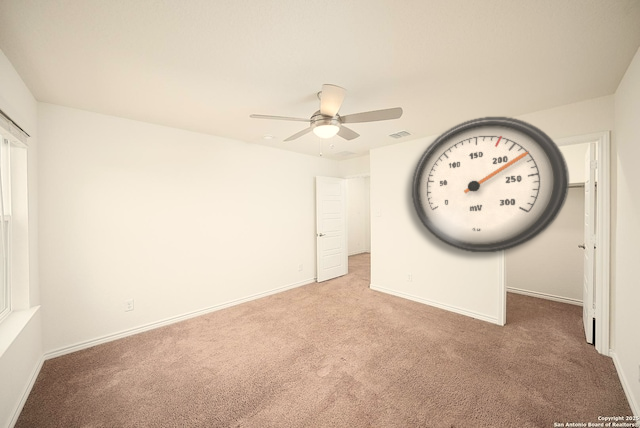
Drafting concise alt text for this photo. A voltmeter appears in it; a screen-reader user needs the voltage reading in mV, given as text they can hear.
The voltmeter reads 220 mV
